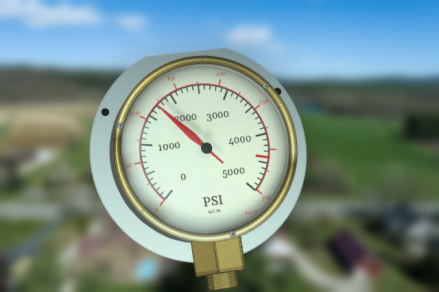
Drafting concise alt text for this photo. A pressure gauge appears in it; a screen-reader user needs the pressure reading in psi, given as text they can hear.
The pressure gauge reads 1700 psi
